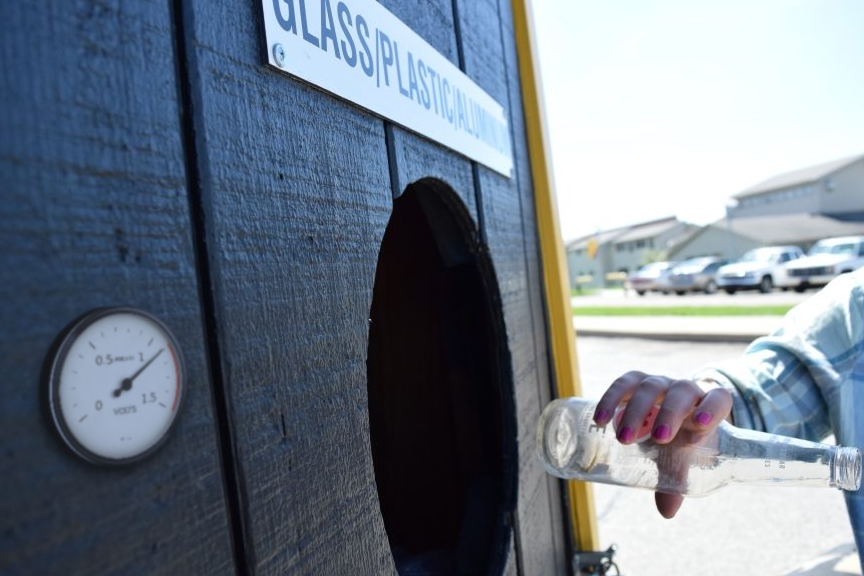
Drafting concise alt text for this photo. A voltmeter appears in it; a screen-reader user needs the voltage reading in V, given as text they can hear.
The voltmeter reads 1.1 V
